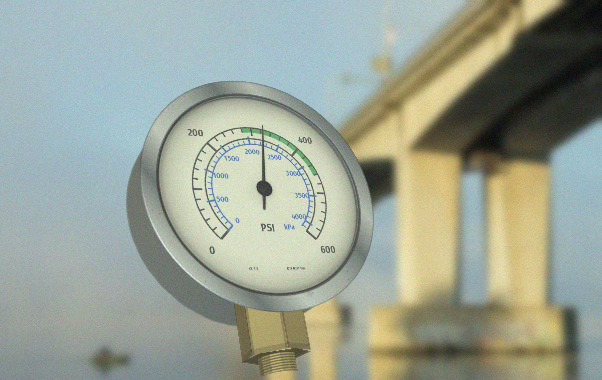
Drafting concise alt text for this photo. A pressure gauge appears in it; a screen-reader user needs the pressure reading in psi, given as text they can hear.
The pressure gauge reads 320 psi
